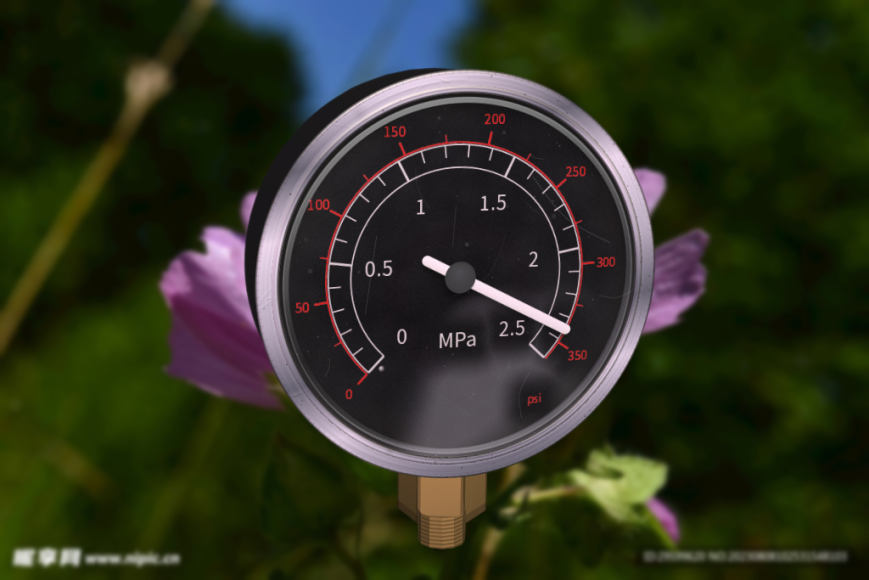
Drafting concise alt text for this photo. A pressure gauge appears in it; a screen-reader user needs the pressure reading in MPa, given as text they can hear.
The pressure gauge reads 2.35 MPa
